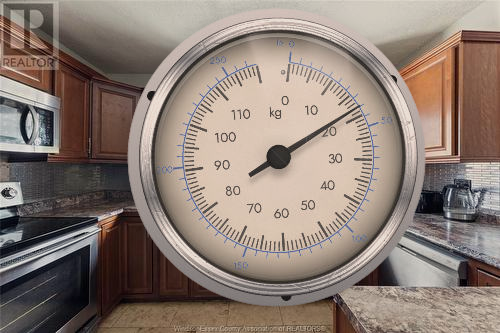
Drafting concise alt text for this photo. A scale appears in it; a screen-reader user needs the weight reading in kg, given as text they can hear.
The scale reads 18 kg
